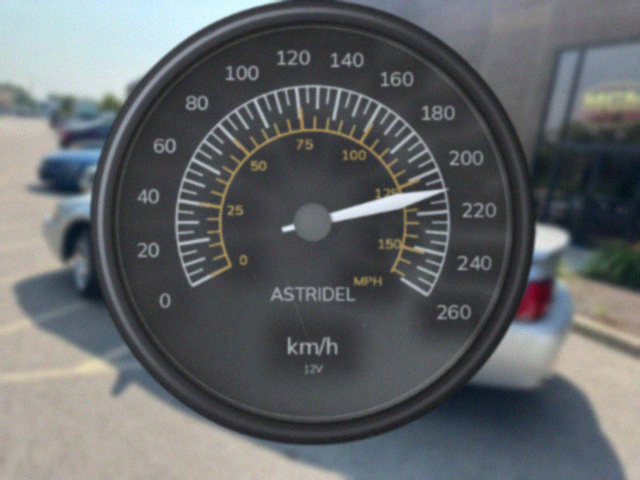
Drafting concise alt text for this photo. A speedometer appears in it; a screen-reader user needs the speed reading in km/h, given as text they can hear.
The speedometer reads 210 km/h
